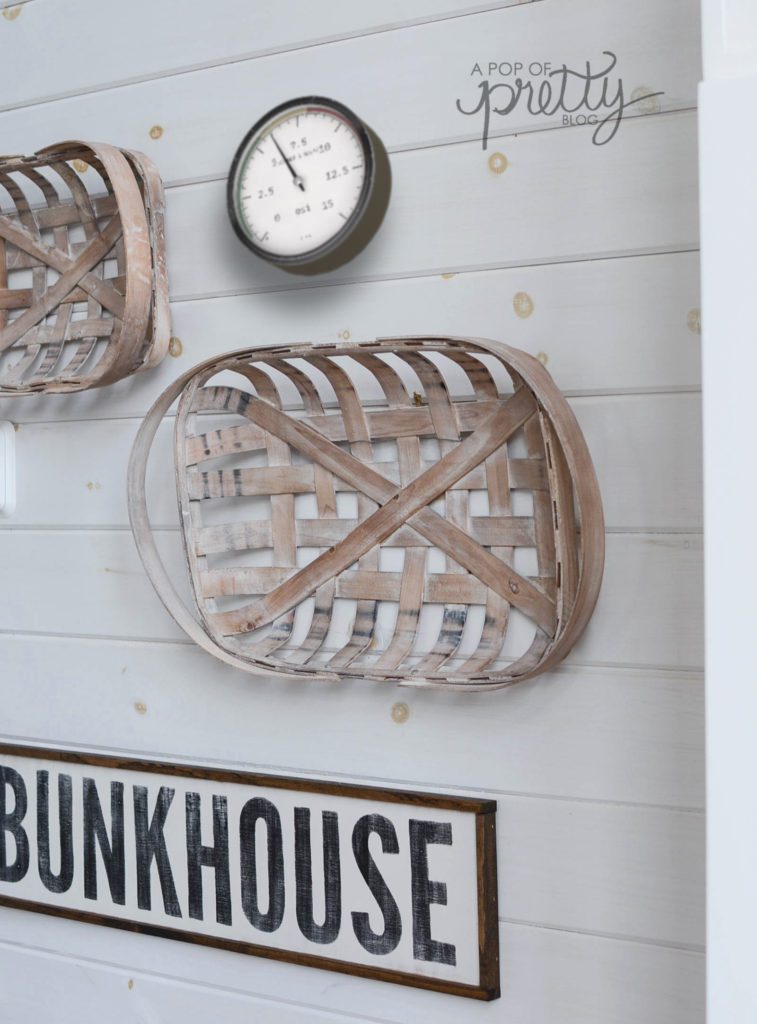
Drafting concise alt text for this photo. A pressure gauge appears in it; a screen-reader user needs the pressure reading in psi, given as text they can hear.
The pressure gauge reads 6 psi
